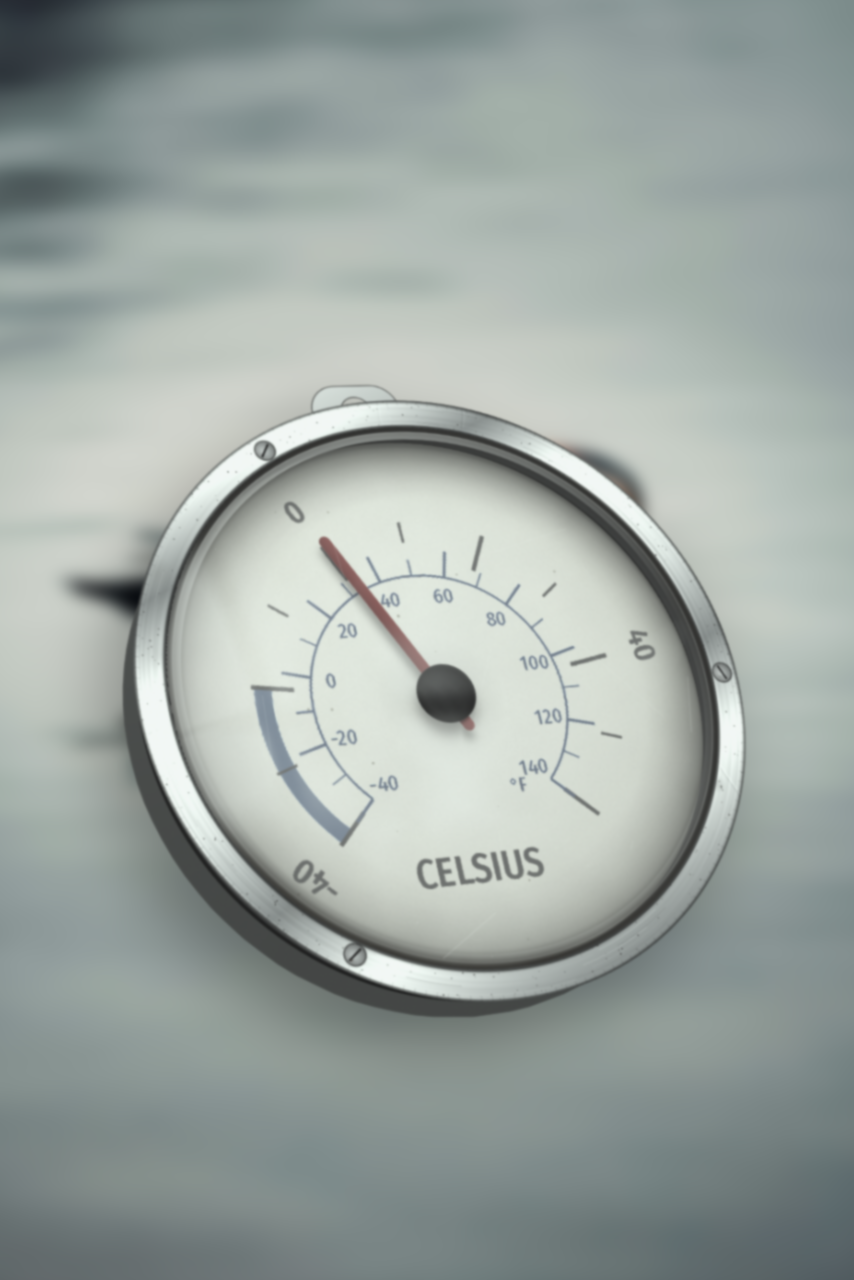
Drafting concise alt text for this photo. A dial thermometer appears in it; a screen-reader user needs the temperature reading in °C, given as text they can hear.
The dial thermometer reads 0 °C
